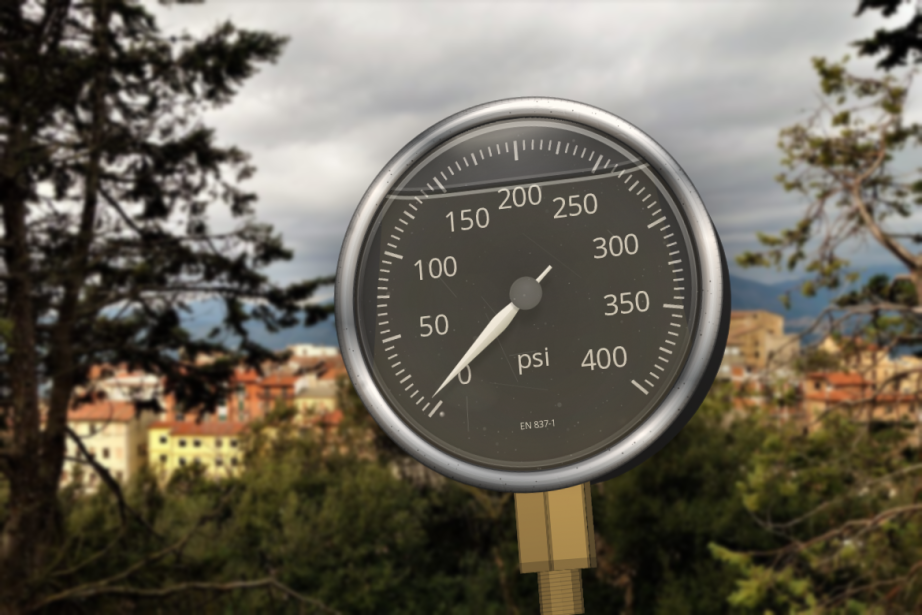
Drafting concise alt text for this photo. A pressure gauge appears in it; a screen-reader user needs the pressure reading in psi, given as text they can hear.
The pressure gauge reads 5 psi
